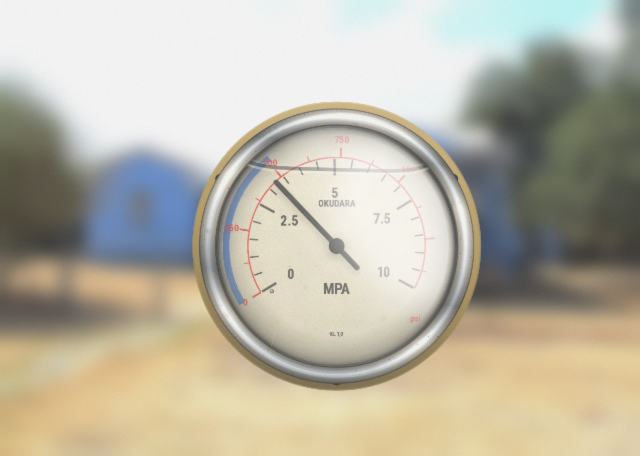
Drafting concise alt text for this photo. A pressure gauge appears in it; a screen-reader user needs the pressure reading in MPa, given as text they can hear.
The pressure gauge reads 3.25 MPa
